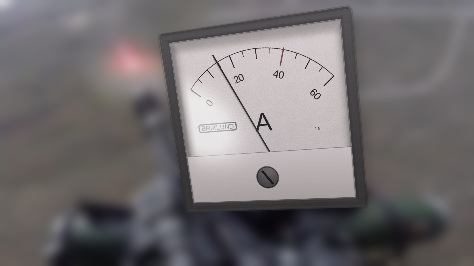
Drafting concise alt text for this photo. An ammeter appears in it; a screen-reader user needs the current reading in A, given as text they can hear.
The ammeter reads 15 A
